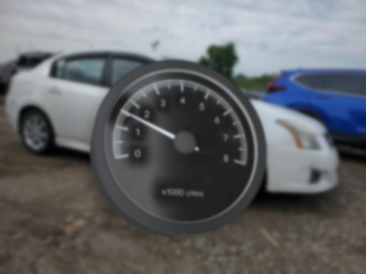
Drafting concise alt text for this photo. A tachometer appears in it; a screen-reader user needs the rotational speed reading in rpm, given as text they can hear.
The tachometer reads 1500 rpm
